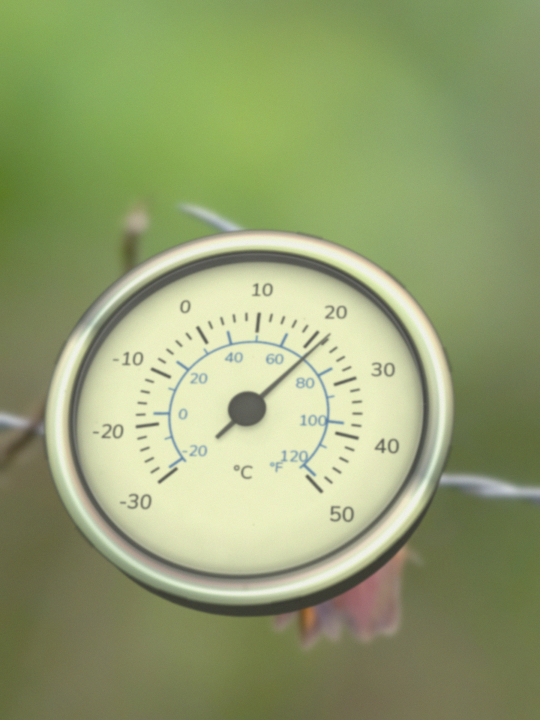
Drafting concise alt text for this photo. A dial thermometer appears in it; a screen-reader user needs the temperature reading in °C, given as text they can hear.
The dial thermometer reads 22 °C
